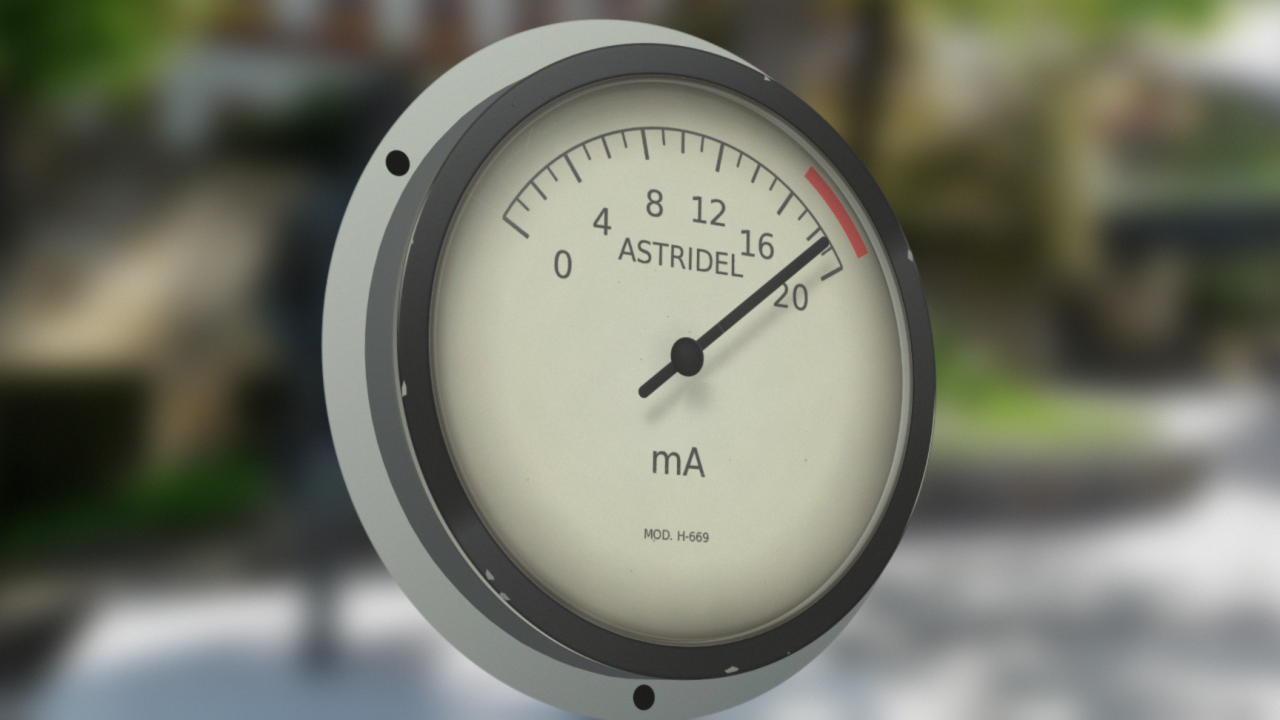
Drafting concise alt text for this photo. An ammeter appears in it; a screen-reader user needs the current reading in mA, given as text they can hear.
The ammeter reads 18.5 mA
